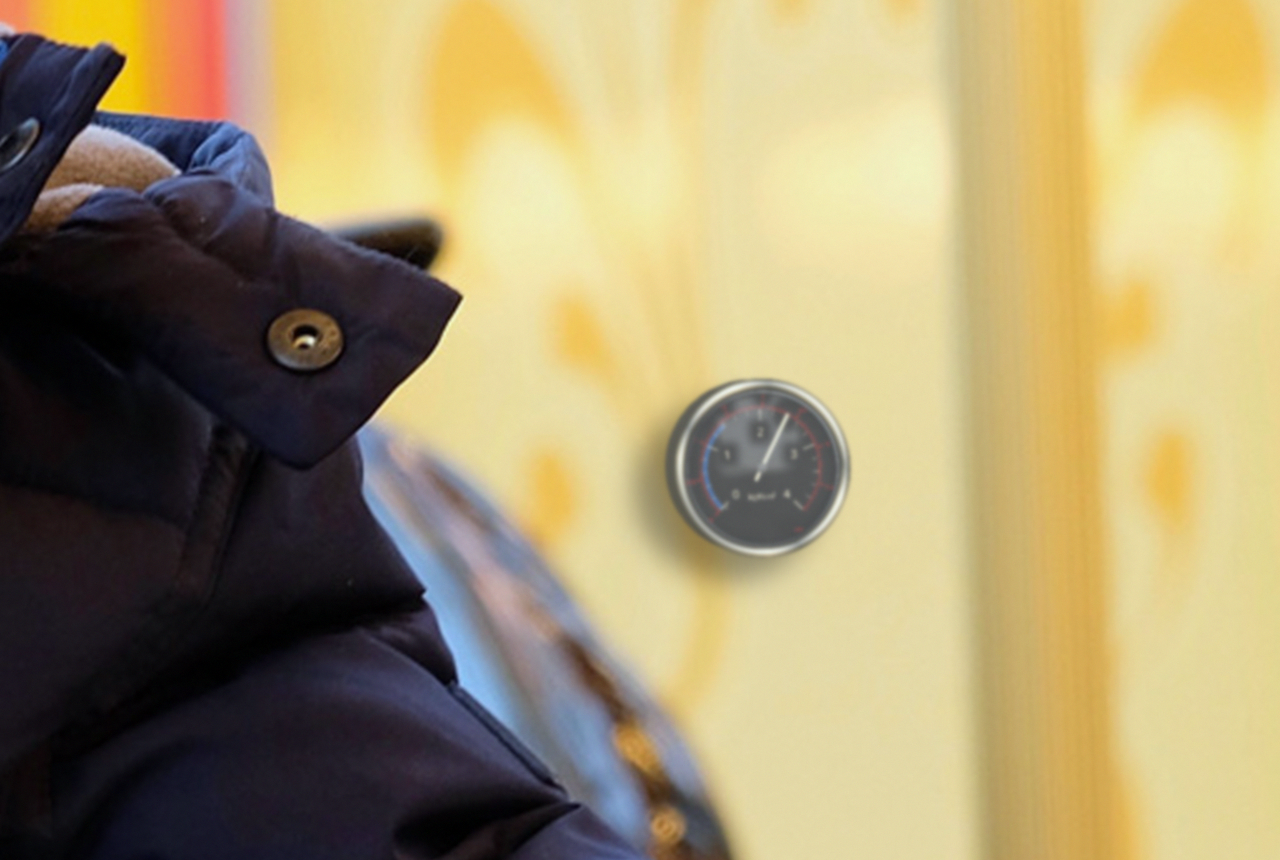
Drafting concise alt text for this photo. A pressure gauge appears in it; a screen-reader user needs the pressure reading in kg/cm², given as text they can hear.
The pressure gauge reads 2.4 kg/cm²
